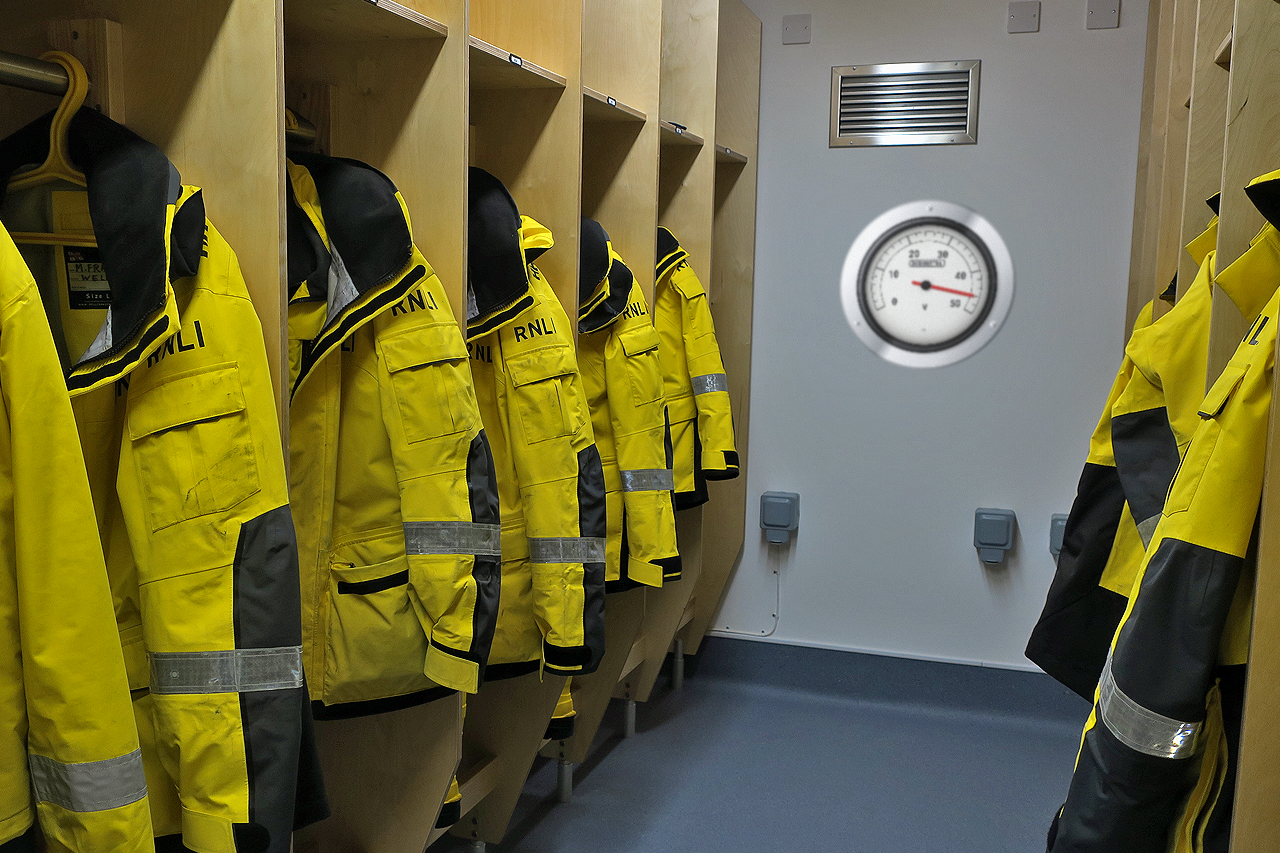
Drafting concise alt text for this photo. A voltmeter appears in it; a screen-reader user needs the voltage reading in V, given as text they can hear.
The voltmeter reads 46 V
